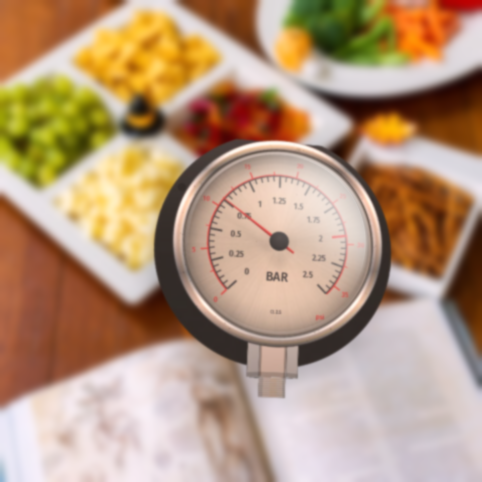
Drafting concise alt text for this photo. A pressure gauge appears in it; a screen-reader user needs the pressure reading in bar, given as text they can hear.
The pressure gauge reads 0.75 bar
